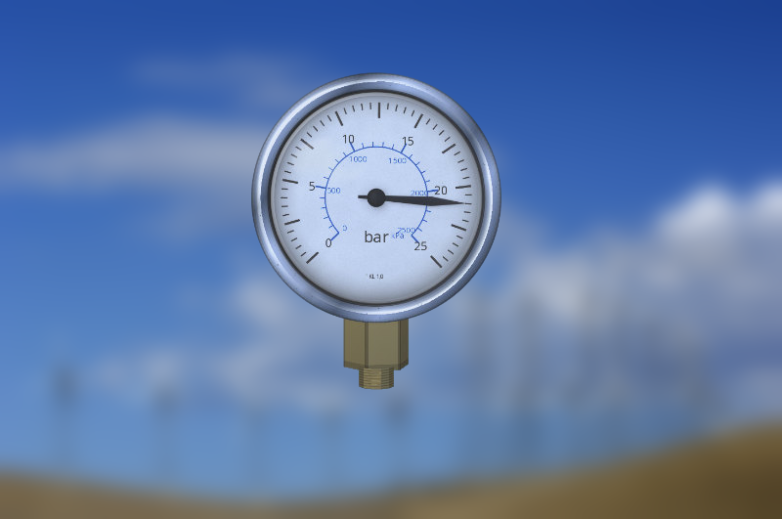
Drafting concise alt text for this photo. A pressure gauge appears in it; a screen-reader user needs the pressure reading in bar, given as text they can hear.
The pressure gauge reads 21 bar
